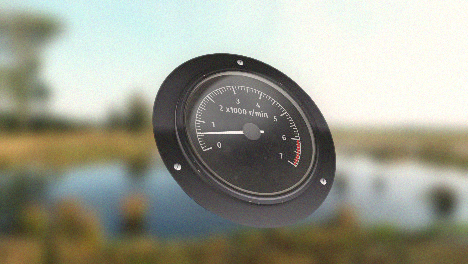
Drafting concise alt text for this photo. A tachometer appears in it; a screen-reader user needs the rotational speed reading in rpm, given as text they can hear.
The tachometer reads 500 rpm
